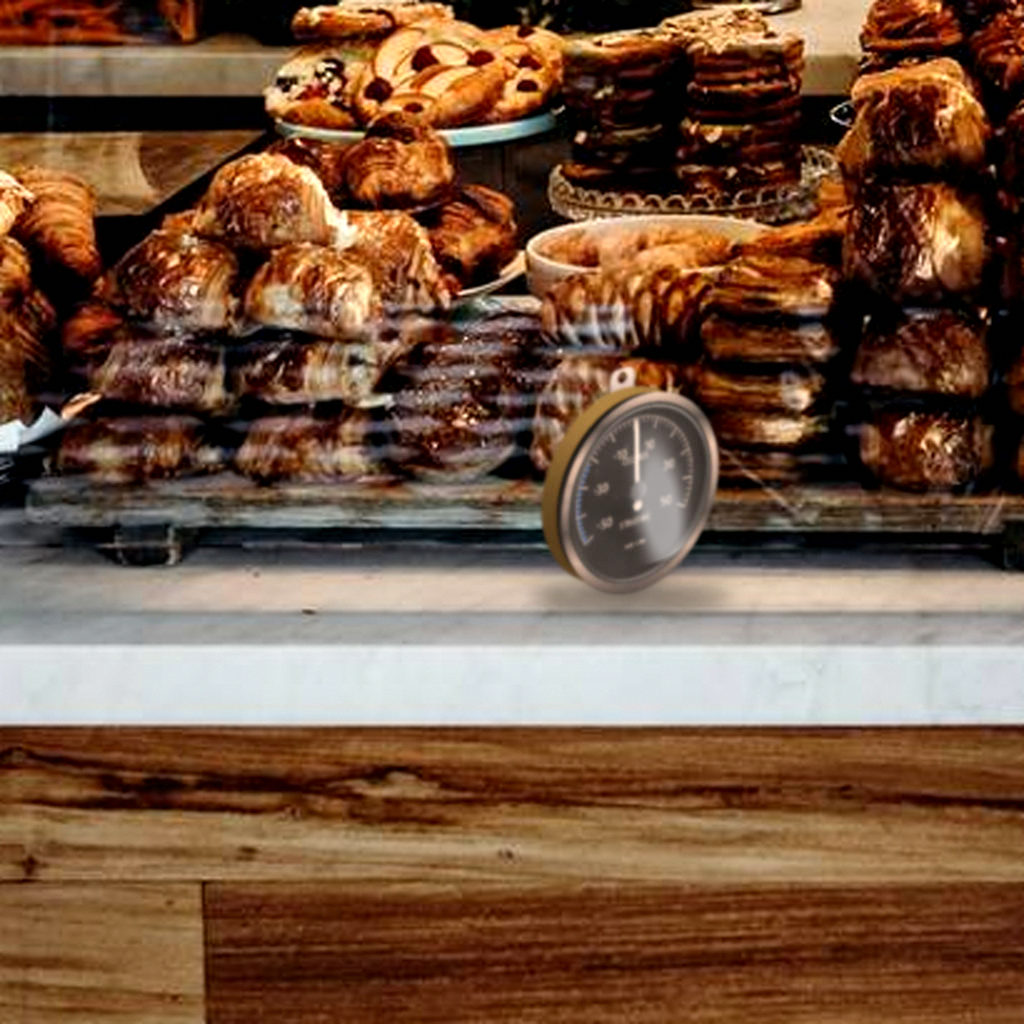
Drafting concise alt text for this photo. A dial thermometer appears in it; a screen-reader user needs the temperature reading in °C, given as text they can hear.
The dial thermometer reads 0 °C
